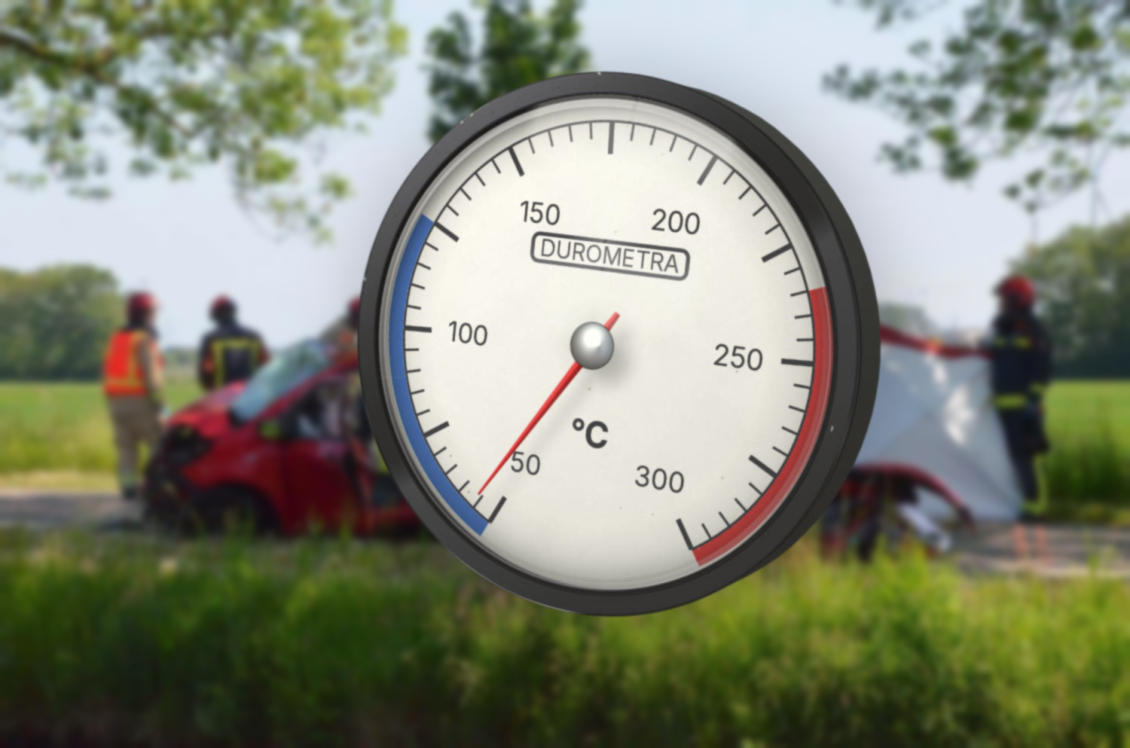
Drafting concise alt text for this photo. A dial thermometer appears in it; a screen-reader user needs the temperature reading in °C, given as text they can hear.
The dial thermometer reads 55 °C
